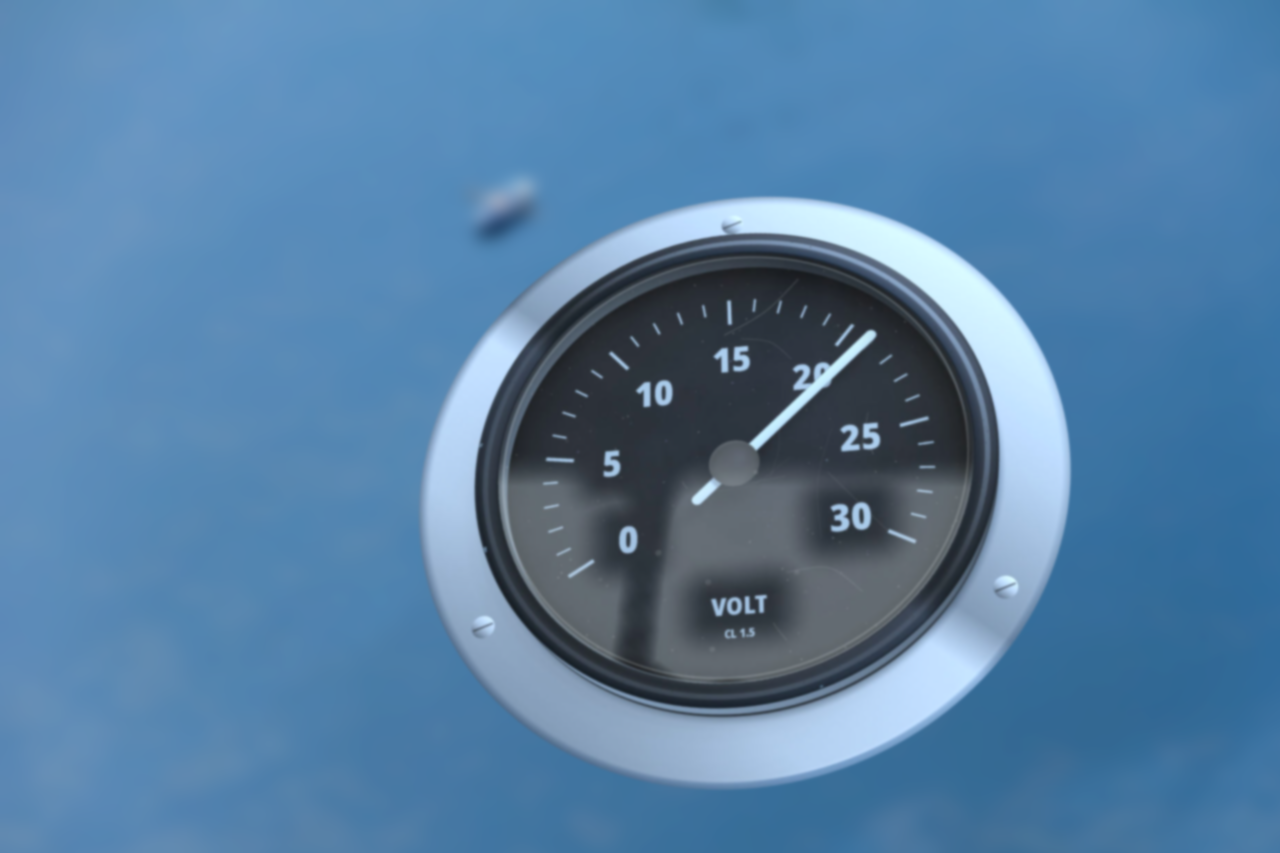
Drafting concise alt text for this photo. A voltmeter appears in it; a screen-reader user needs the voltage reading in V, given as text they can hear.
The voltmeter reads 21 V
